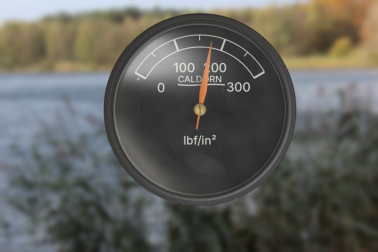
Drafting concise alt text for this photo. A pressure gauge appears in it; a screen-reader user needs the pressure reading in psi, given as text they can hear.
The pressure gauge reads 175 psi
